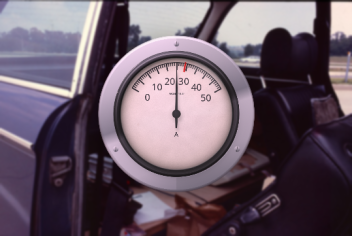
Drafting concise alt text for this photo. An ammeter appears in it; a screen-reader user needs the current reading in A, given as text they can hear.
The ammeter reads 25 A
